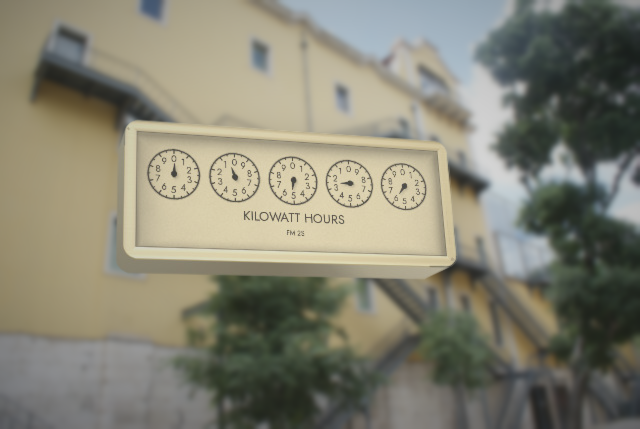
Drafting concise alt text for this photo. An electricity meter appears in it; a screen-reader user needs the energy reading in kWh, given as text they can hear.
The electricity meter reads 526 kWh
